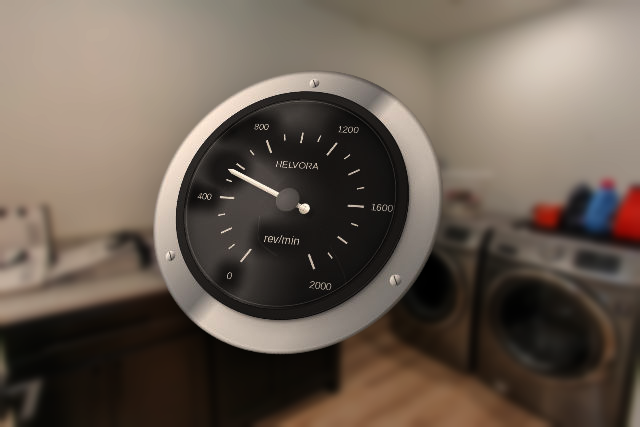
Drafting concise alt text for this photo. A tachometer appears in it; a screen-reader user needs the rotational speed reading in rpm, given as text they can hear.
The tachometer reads 550 rpm
